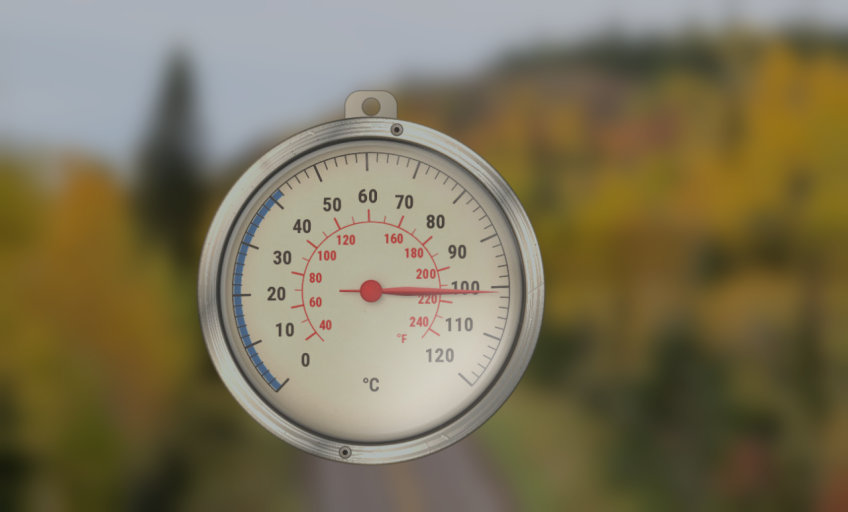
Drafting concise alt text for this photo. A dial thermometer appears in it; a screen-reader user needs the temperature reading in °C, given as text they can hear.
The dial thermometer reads 101 °C
